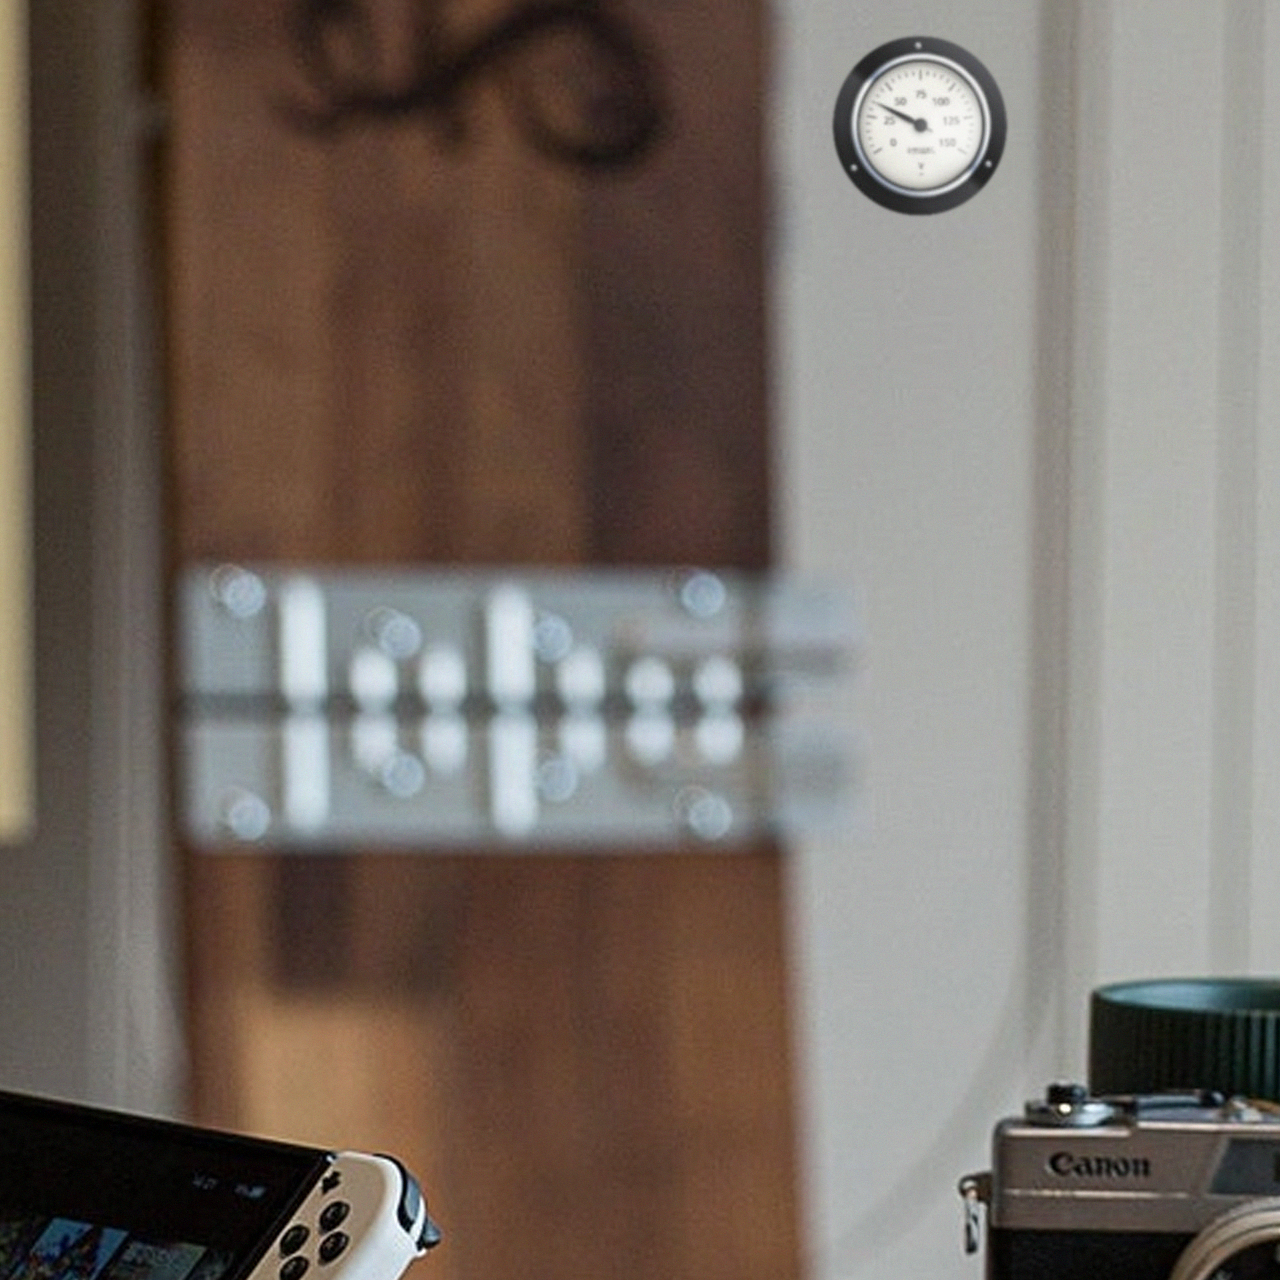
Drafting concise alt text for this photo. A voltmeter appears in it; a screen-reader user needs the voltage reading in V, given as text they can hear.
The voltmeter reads 35 V
